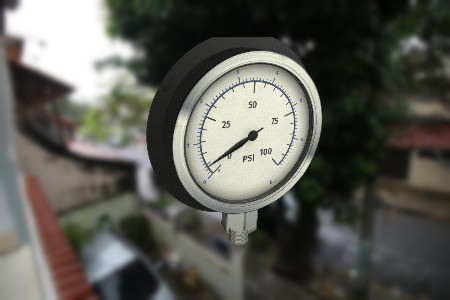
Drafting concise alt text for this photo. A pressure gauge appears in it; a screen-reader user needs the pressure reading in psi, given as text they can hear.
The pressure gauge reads 5 psi
